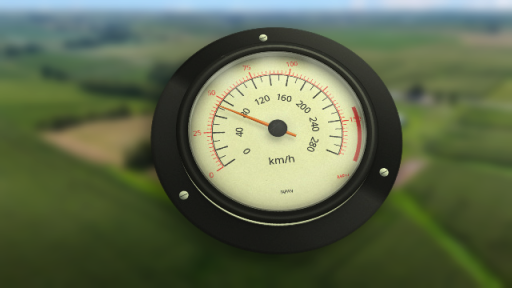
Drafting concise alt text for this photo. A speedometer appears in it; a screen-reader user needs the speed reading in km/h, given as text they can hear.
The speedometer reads 70 km/h
